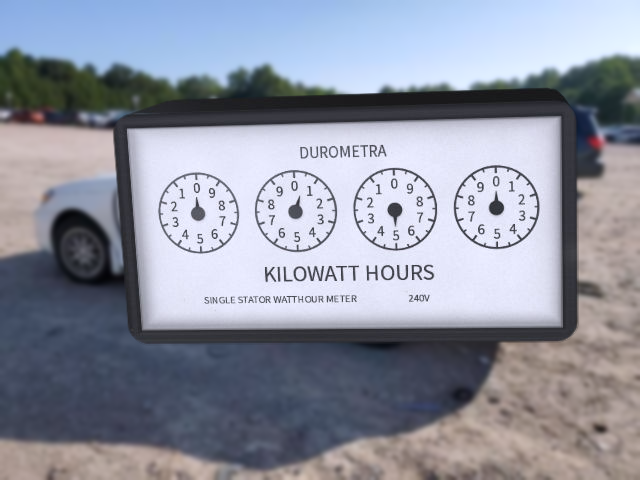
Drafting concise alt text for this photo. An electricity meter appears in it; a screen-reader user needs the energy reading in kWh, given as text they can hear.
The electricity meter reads 50 kWh
